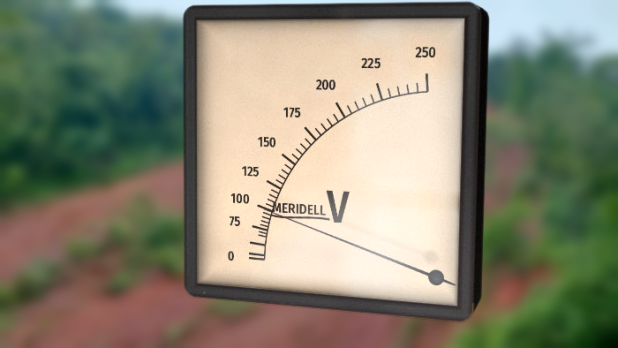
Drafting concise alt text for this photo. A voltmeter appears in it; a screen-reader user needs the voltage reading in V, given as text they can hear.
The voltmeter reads 100 V
